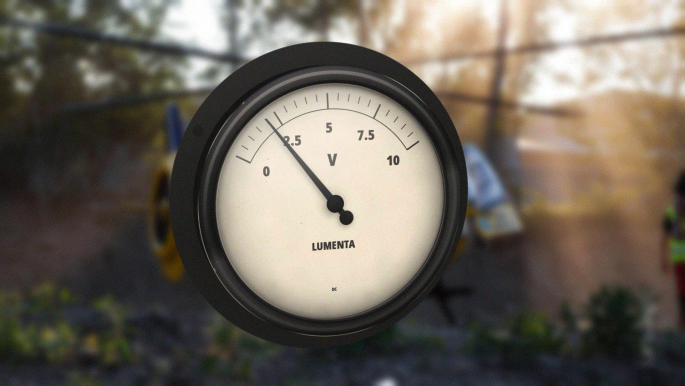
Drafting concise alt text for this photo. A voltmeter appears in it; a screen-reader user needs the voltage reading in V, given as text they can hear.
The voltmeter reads 2 V
